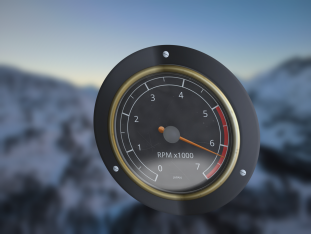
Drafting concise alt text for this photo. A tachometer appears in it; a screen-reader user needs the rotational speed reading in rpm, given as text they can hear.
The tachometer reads 6250 rpm
